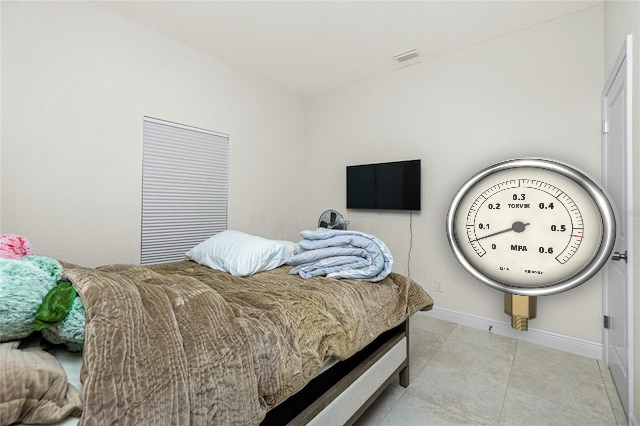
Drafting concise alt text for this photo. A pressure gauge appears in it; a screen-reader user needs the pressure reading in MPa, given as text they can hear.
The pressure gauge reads 0.05 MPa
